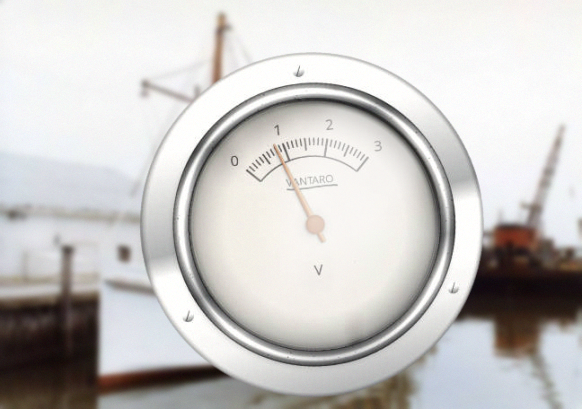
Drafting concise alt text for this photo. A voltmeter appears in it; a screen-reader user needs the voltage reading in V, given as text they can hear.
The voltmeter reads 0.8 V
